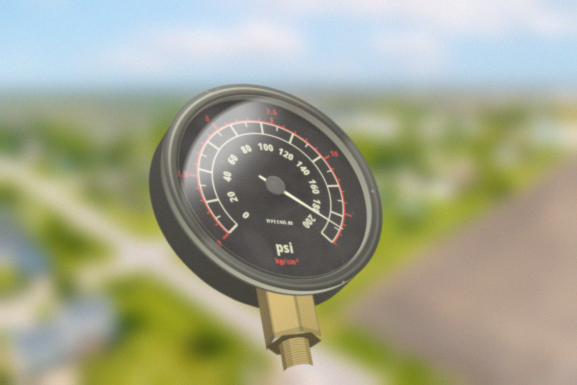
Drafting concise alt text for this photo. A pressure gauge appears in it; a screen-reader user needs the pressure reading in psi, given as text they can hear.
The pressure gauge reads 190 psi
